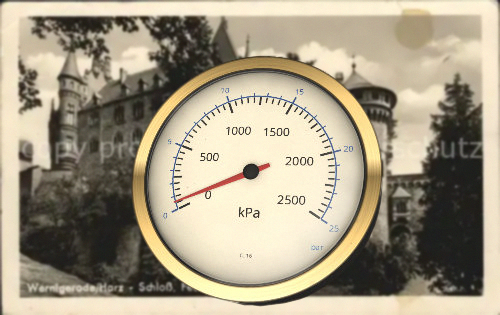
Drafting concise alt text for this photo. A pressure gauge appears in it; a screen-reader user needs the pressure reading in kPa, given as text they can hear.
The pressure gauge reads 50 kPa
